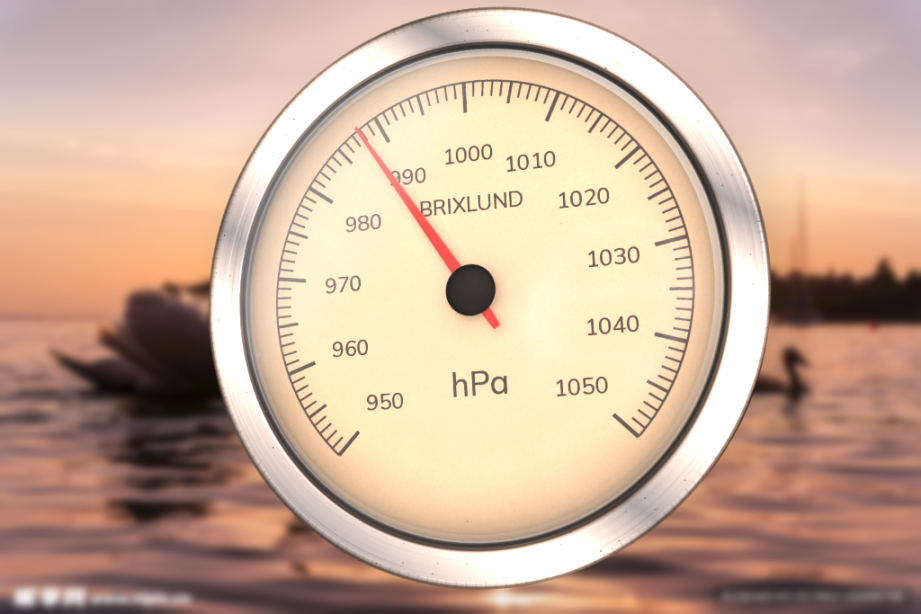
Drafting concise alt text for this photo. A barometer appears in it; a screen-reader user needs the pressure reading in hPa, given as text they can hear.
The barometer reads 988 hPa
